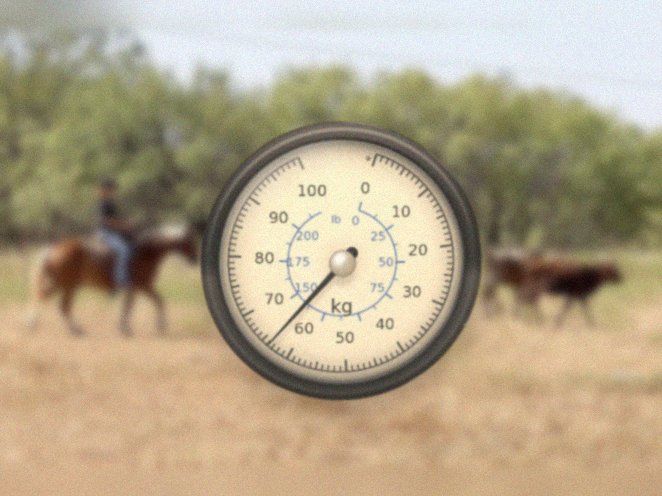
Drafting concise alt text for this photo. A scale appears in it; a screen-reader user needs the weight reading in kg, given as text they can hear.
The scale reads 64 kg
